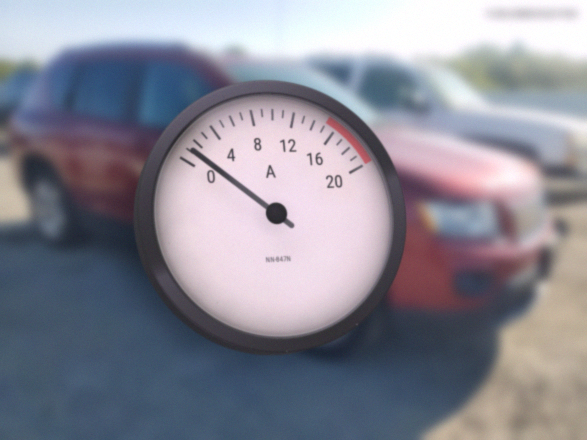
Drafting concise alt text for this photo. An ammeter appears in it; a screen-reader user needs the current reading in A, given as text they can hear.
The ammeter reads 1 A
